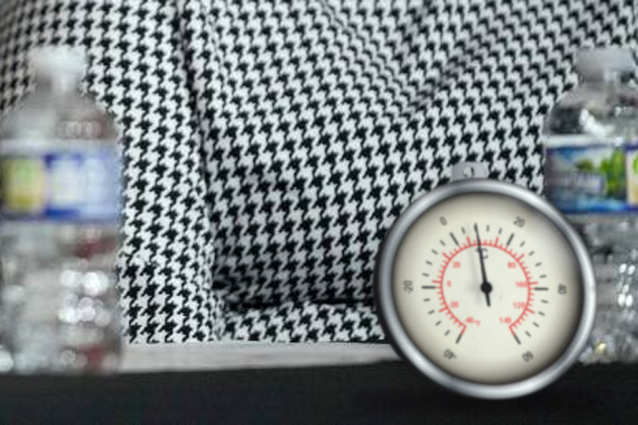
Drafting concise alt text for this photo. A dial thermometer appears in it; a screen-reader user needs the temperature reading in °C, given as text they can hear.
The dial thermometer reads 8 °C
